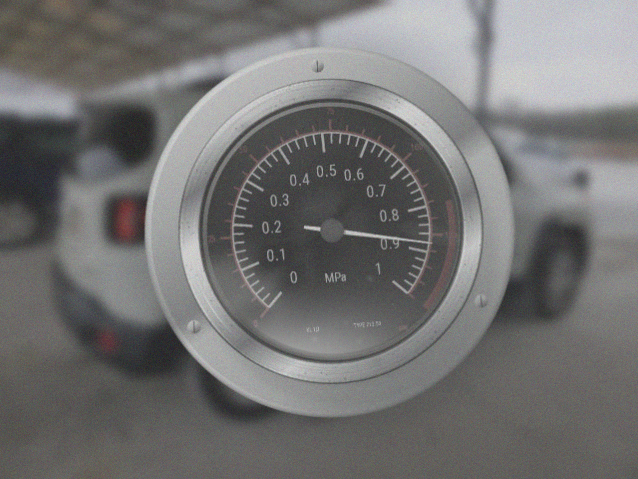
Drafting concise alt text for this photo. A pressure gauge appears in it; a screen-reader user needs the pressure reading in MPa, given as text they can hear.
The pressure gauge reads 0.88 MPa
